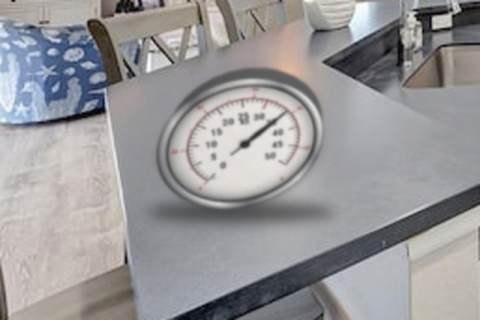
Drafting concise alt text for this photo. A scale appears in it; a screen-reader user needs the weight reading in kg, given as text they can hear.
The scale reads 35 kg
